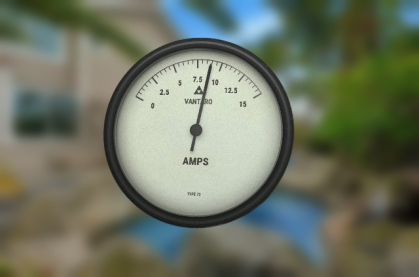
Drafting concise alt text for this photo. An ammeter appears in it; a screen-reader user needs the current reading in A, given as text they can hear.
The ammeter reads 9 A
